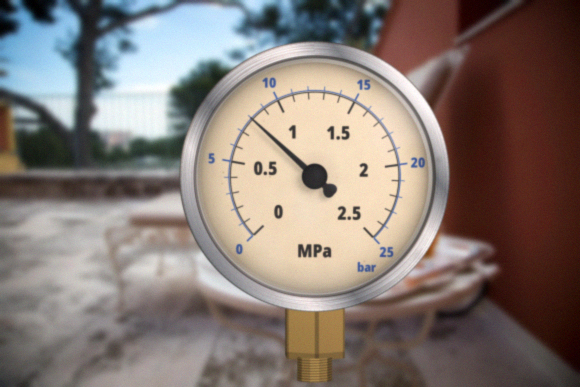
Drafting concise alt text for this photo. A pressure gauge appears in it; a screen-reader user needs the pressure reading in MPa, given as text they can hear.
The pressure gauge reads 0.8 MPa
